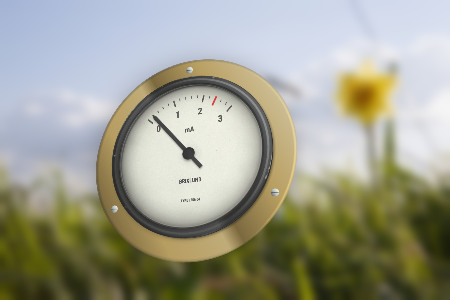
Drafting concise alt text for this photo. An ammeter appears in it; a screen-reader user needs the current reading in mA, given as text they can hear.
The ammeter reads 0.2 mA
